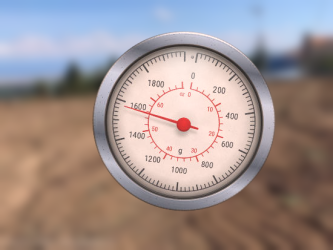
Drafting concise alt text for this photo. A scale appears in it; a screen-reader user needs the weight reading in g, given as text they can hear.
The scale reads 1580 g
